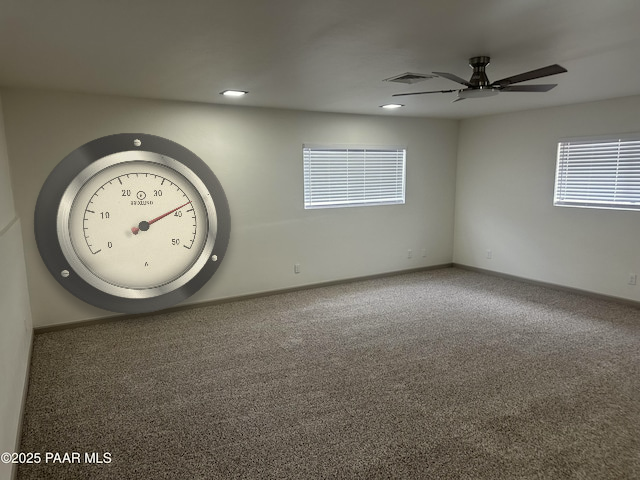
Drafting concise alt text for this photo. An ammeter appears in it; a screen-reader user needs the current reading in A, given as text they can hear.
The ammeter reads 38 A
